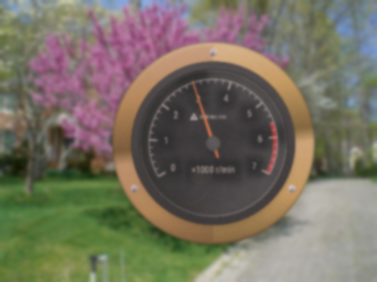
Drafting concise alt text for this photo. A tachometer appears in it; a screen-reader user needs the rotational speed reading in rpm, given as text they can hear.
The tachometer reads 3000 rpm
